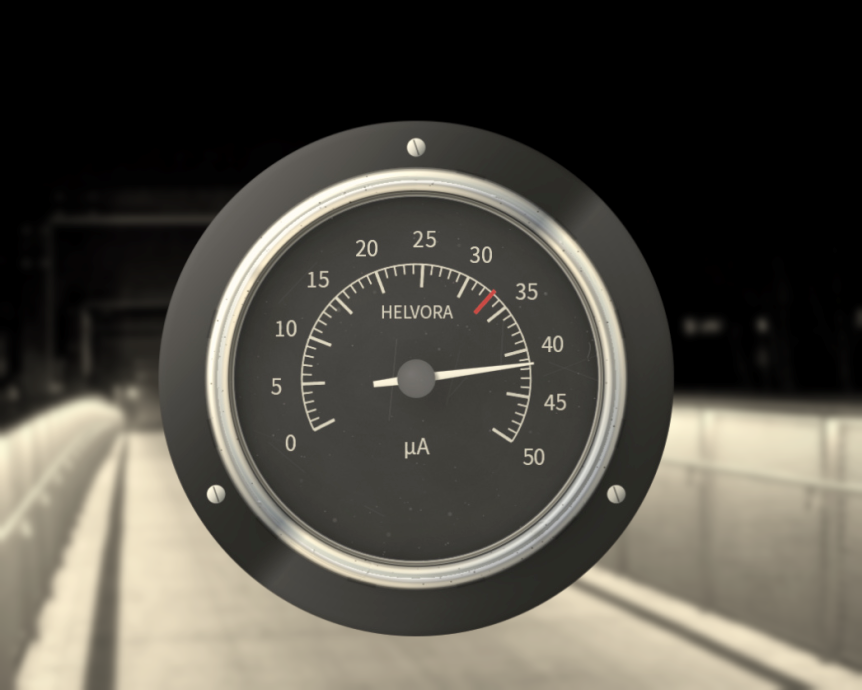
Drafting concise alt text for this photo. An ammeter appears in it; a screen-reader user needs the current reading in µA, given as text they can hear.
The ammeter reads 41.5 µA
